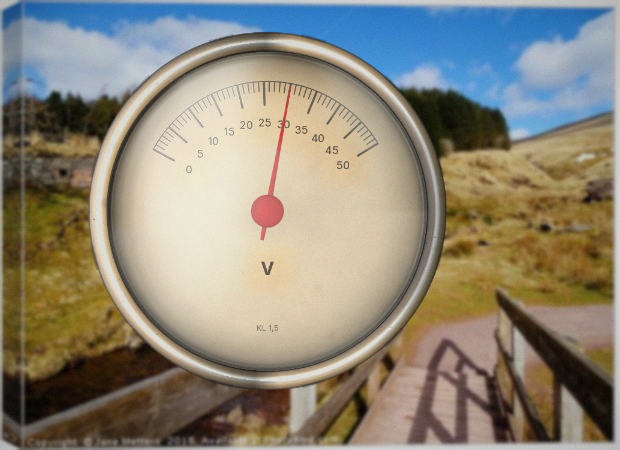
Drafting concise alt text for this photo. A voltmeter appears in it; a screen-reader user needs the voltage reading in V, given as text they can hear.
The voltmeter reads 30 V
